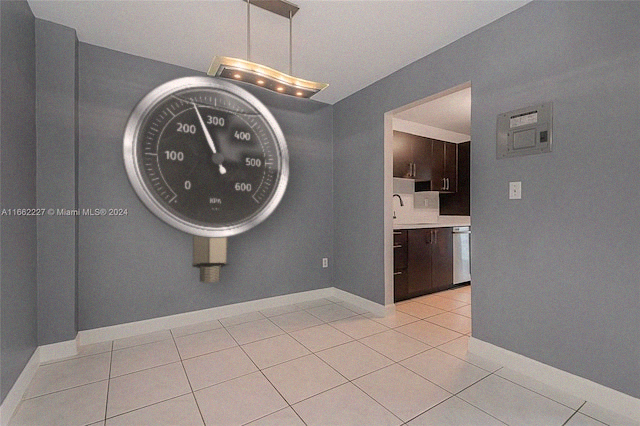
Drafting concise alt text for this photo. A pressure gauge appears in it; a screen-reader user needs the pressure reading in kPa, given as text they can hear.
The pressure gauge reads 250 kPa
